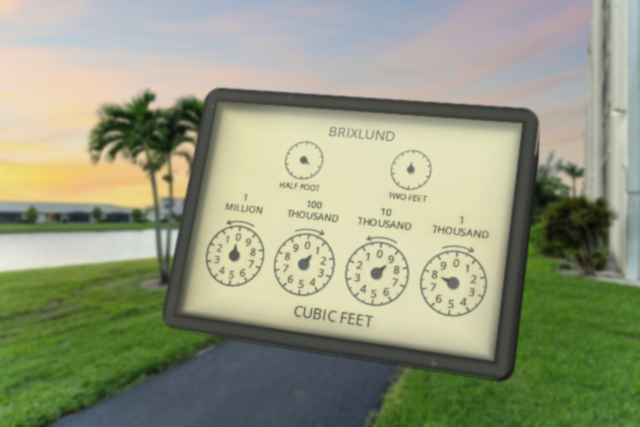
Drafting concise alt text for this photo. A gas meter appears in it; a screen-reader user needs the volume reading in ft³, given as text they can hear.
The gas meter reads 8800 ft³
